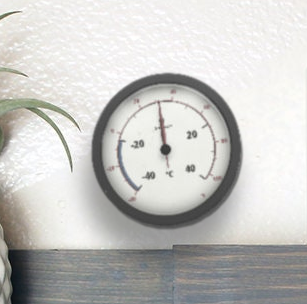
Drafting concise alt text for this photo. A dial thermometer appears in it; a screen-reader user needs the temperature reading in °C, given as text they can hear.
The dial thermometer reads 0 °C
